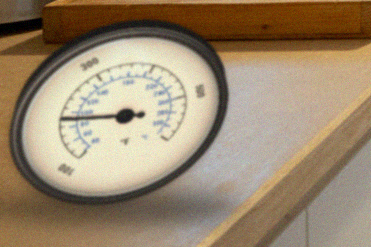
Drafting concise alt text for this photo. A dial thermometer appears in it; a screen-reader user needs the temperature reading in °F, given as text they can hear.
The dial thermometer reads 200 °F
